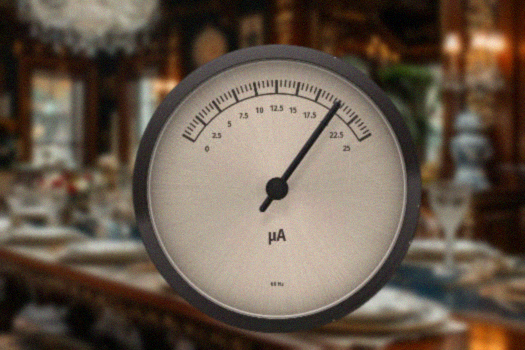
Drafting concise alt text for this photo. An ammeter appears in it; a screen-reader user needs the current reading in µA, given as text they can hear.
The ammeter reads 20 µA
